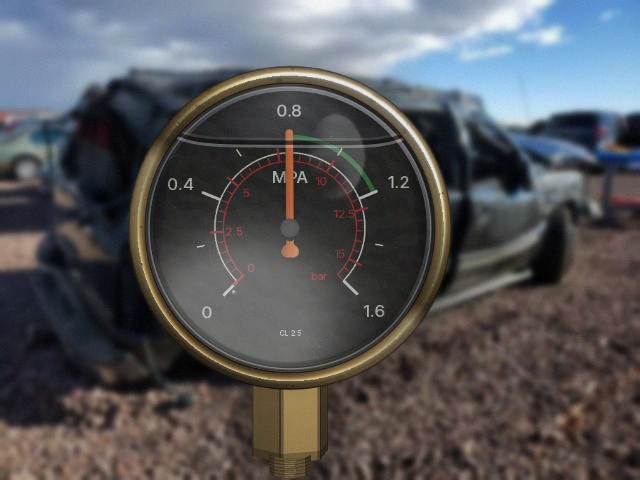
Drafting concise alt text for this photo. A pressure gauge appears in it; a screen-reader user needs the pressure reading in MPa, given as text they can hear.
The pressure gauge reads 0.8 MPa
